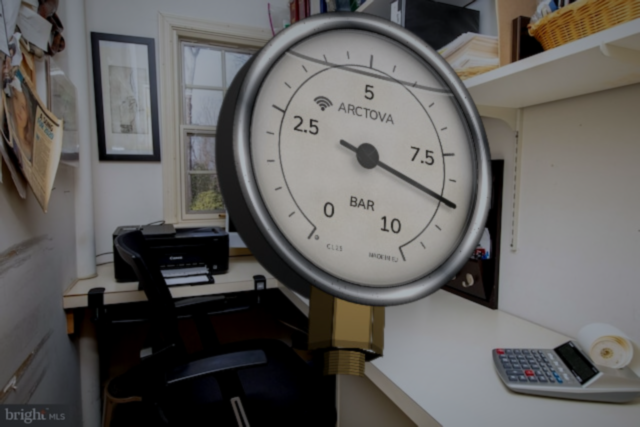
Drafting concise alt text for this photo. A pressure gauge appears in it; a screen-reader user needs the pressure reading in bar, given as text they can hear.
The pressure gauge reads 8.5 bar
